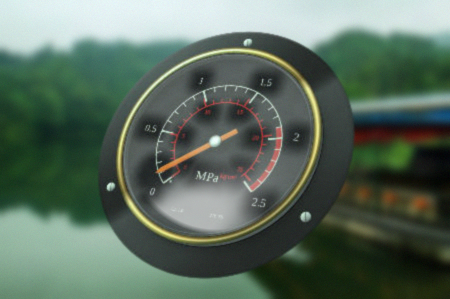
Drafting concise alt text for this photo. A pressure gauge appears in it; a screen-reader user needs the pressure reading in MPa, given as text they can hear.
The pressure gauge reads 0.1 MPa
